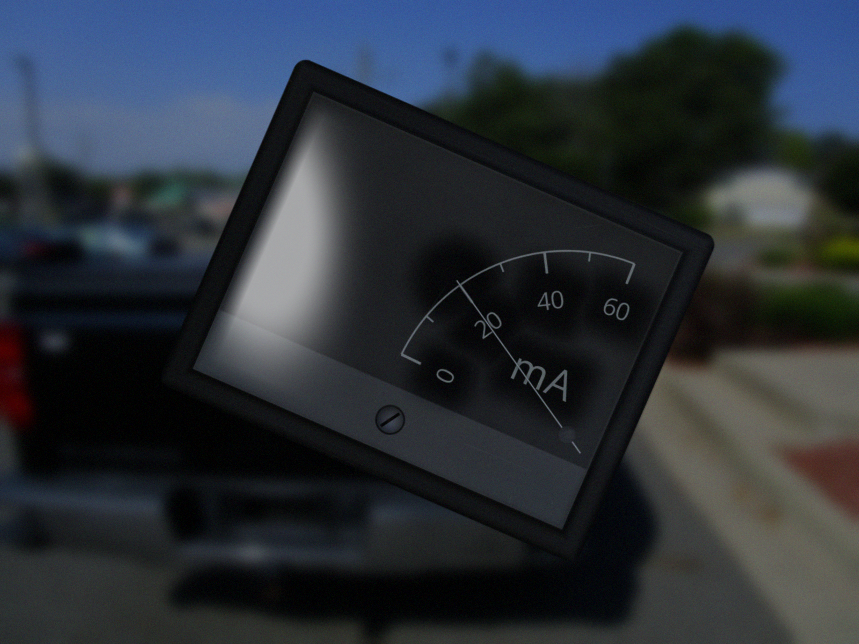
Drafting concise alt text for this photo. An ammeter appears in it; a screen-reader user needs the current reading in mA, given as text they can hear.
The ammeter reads 20 mA
